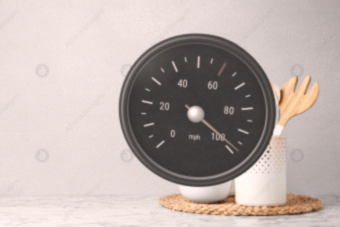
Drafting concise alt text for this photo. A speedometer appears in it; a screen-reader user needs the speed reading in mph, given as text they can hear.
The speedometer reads 97.5 mph
